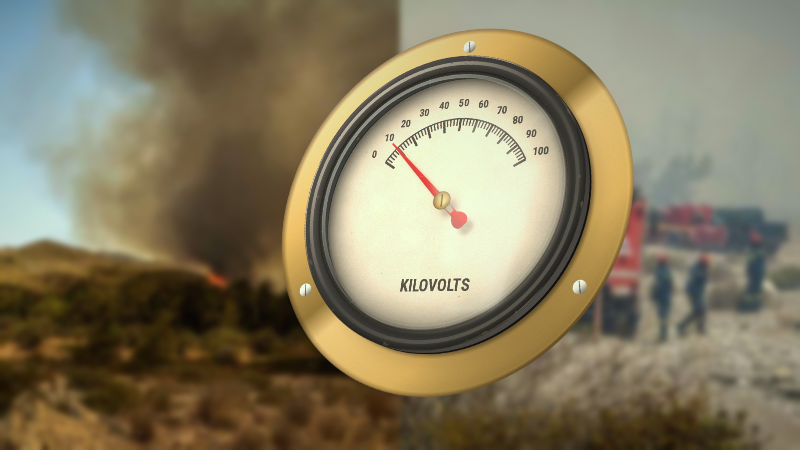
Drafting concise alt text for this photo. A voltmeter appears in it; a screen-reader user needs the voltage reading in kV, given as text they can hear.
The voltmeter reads 10 kV
